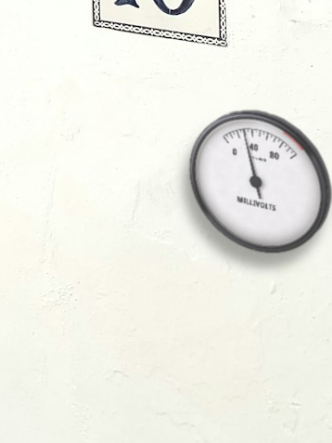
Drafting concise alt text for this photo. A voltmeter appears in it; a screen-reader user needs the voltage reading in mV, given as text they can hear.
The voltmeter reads 30 mV
